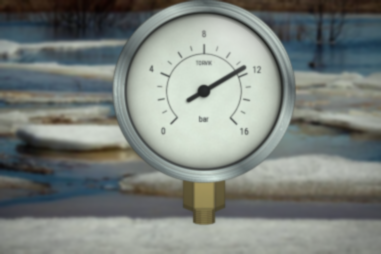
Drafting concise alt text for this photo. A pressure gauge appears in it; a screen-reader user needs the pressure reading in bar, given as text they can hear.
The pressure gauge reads 11.5 bar
